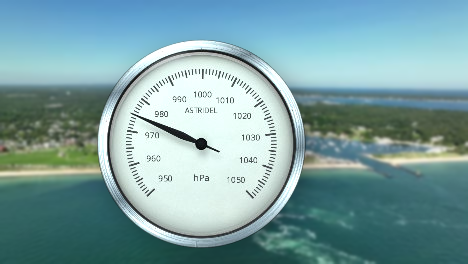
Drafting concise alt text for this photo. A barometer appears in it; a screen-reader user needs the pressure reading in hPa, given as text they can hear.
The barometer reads 975 hPa
